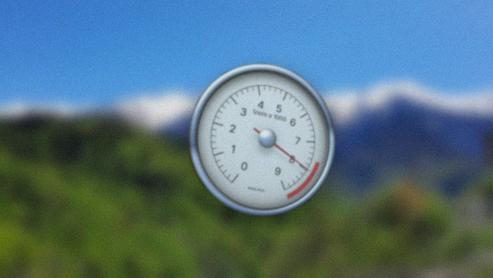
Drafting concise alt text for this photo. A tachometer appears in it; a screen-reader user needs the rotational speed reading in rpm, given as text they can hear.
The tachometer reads 8000 rpm
